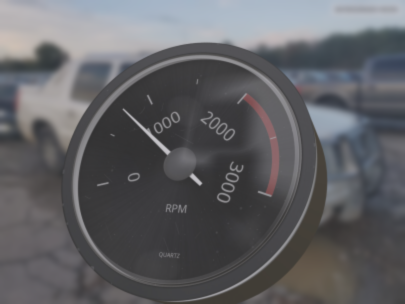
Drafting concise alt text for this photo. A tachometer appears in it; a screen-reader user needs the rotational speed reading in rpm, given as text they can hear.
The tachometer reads 750 rpm
